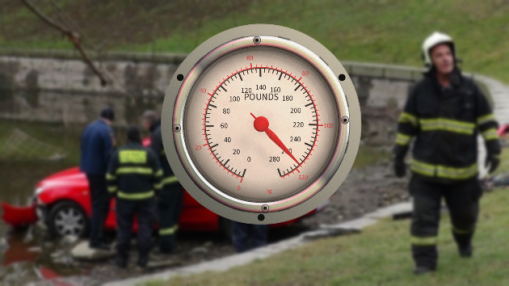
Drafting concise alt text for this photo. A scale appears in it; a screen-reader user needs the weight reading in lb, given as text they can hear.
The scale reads 260 lb
